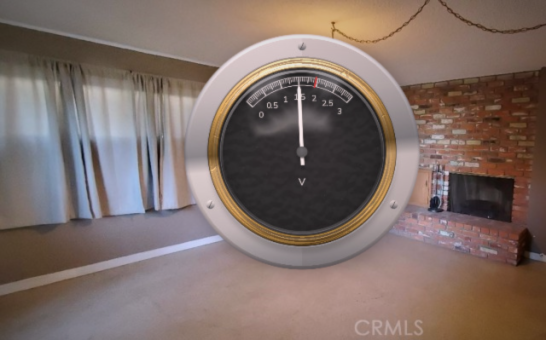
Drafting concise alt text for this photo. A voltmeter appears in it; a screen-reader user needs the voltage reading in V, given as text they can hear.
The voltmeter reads 1.5 V
